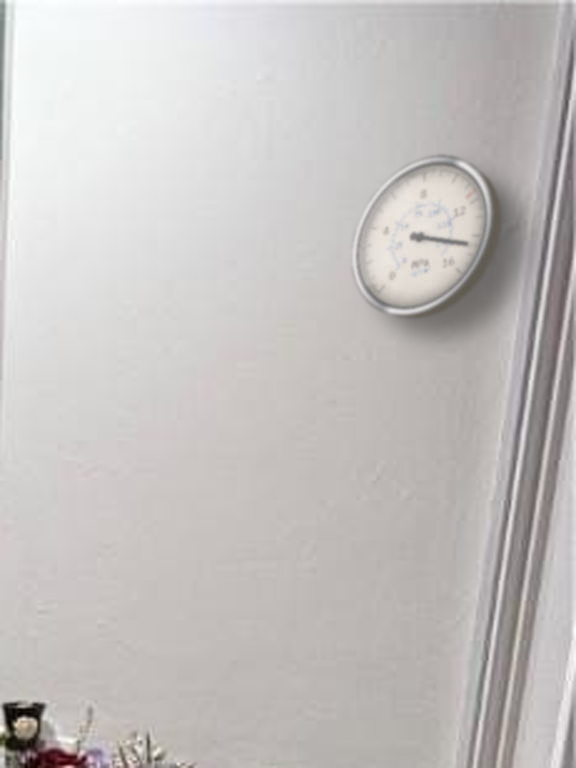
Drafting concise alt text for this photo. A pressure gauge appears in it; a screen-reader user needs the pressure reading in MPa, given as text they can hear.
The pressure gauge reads 14.5 MPa
